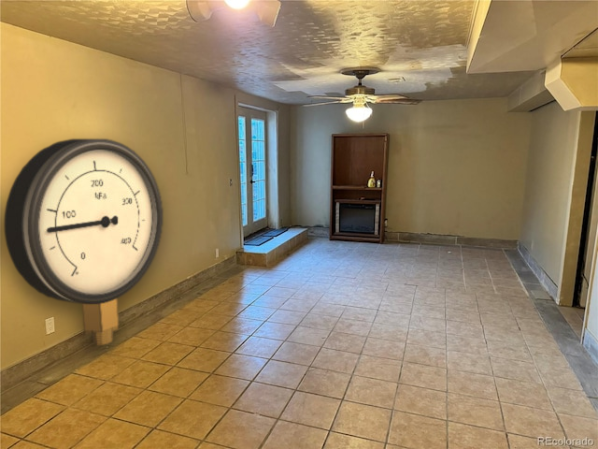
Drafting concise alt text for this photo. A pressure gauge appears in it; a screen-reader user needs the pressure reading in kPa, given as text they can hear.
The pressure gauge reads 75 kPa
